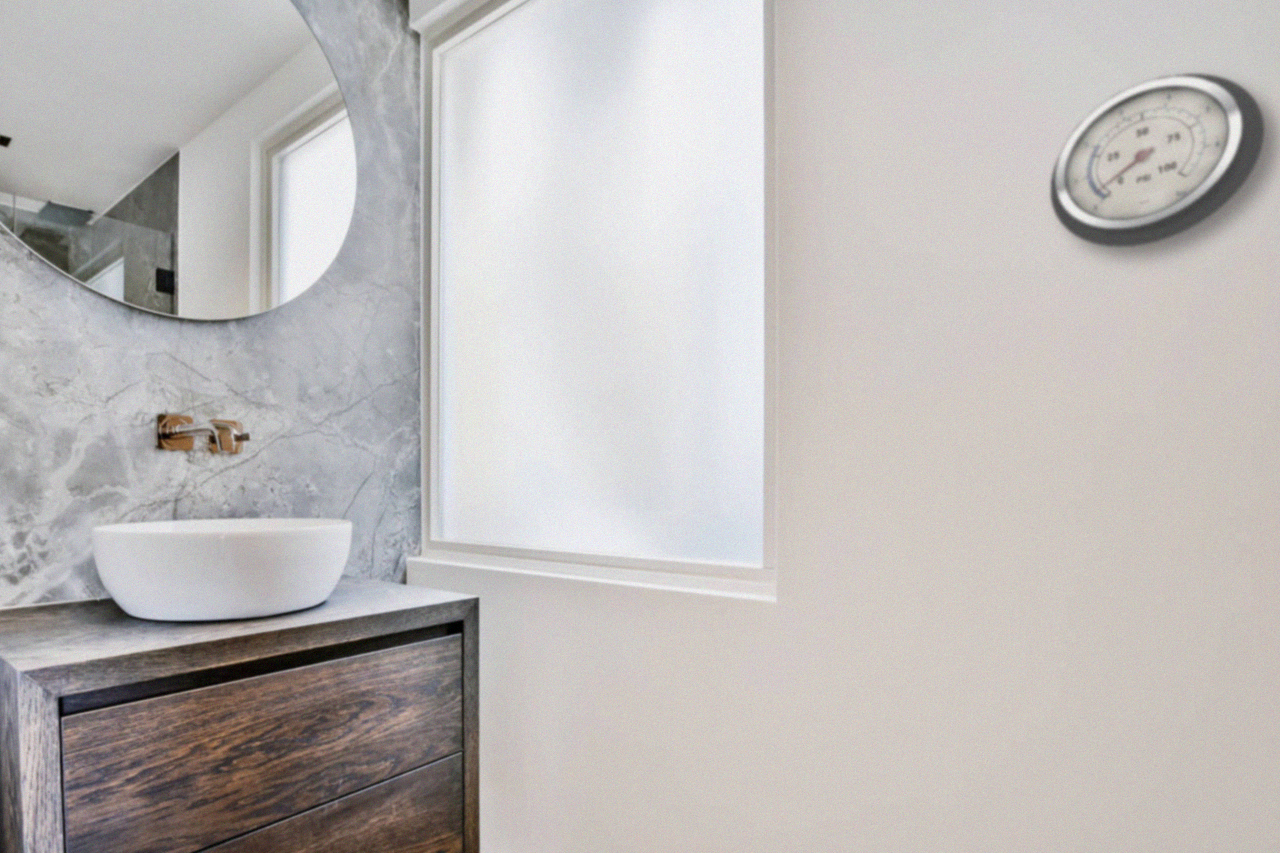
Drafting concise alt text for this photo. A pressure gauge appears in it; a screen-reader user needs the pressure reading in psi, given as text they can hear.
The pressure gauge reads 5 psi
